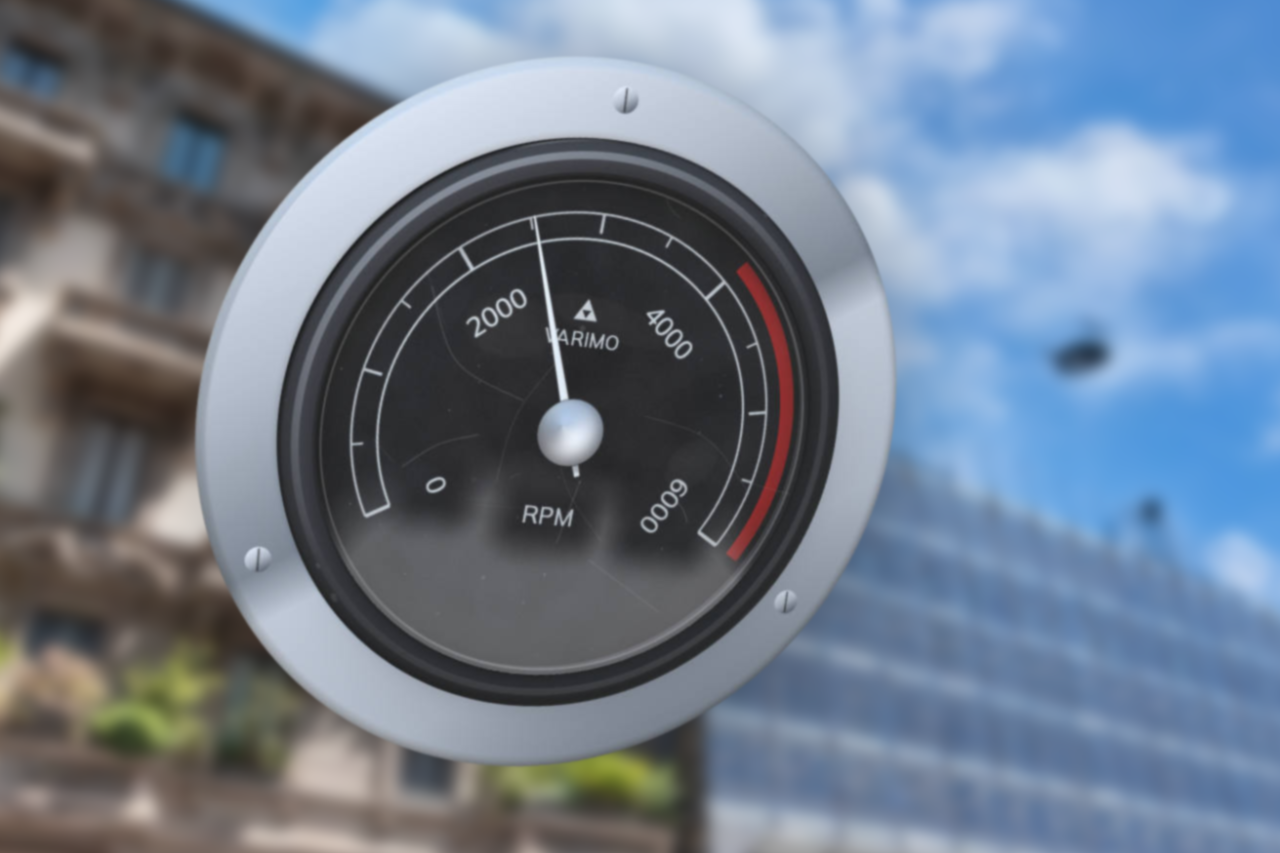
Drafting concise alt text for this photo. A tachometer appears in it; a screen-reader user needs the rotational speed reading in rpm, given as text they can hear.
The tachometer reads 2500 rpm
